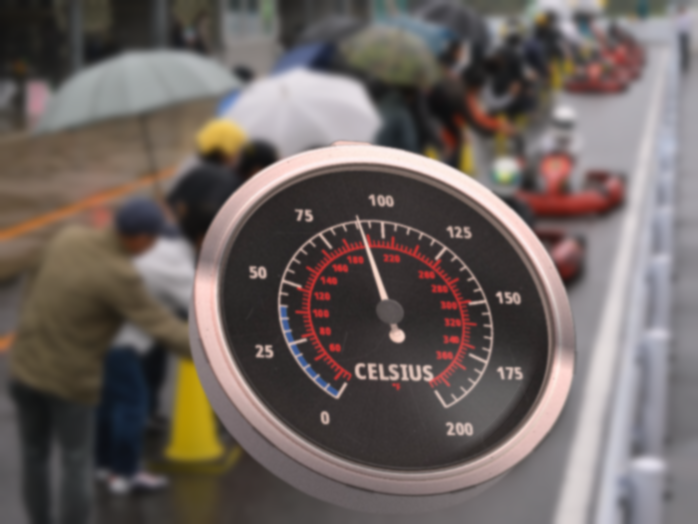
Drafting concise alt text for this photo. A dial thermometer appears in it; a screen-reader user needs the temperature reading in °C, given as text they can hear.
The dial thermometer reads 90 °C
